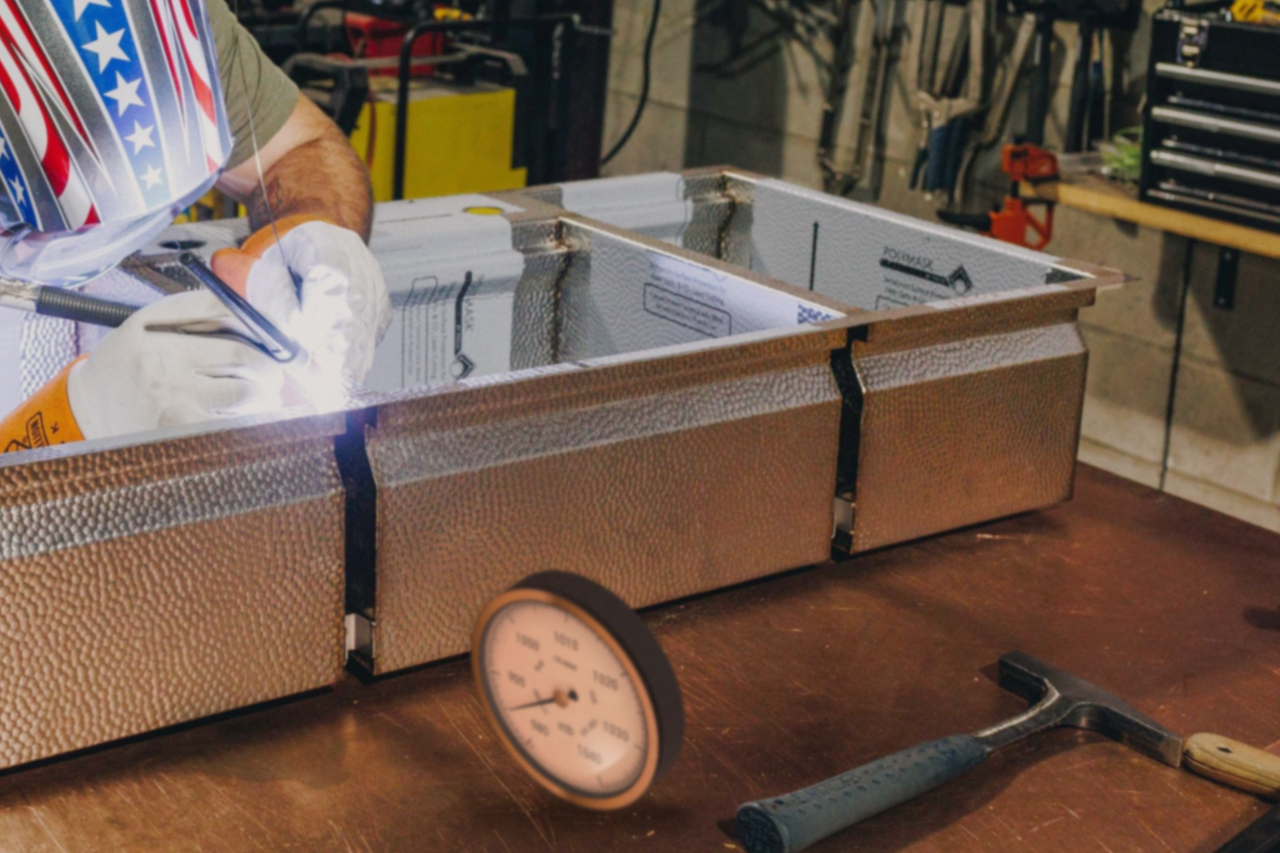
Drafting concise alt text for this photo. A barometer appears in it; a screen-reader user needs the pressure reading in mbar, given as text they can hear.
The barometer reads 985 mbar
